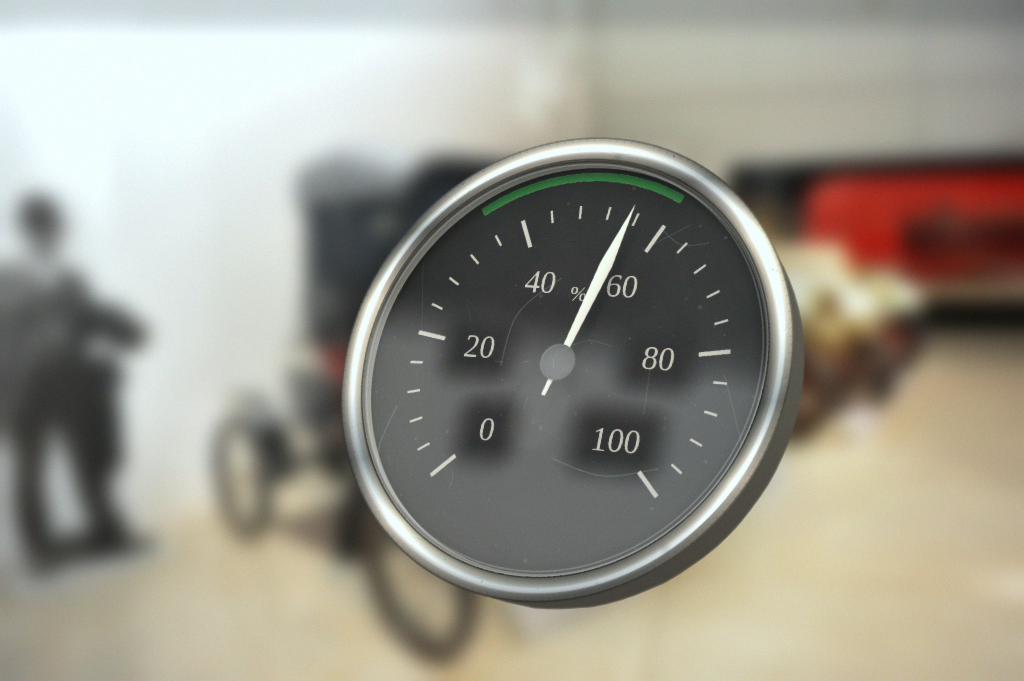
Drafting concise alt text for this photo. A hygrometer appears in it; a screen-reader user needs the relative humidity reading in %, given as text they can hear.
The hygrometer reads 56 %
